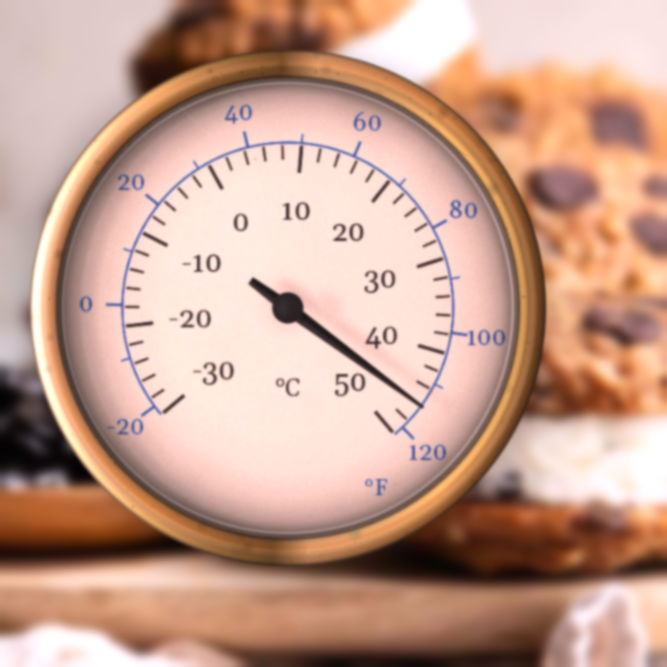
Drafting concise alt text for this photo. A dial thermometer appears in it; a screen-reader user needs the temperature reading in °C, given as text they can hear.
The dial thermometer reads 46 °C
